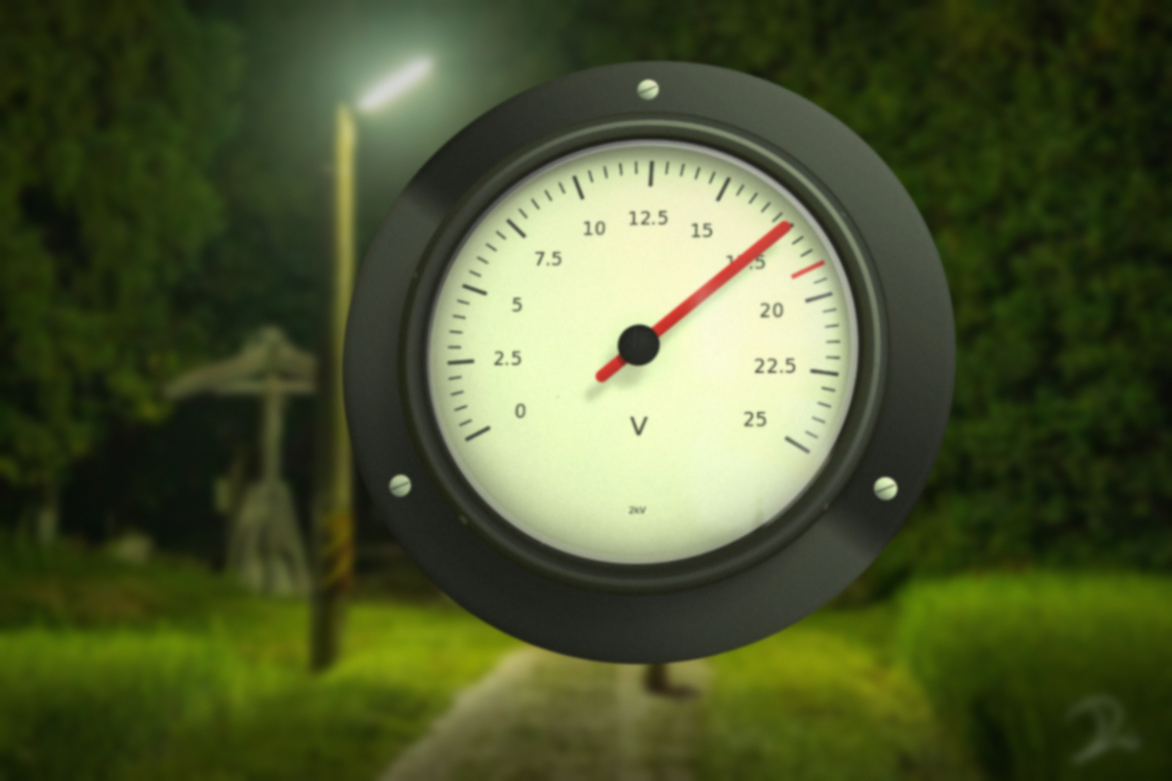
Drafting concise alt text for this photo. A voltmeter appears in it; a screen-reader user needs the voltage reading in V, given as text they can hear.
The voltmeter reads 17.5 V
